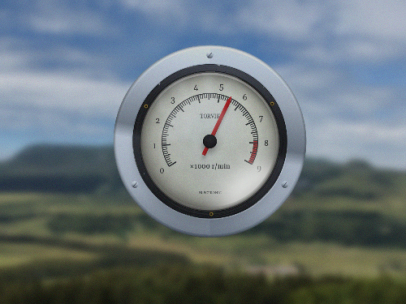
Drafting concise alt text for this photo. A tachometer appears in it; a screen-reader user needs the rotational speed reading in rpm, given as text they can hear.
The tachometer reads 5500 rpm
